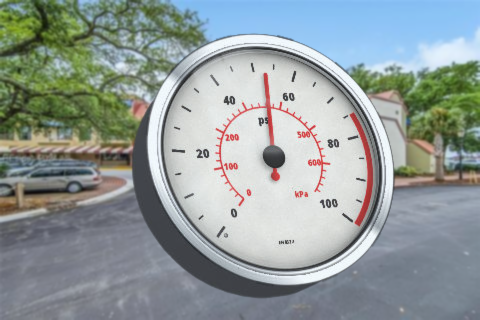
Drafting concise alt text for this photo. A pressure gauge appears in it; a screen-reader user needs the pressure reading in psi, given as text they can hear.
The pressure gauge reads 52.5 psi
